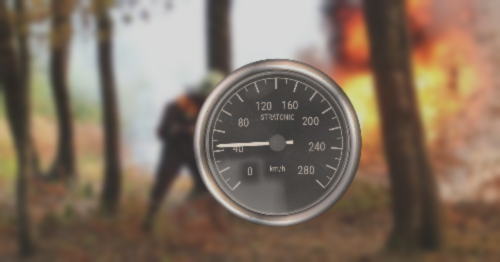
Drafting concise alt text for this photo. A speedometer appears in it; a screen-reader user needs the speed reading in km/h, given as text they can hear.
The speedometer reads 45 km/h
